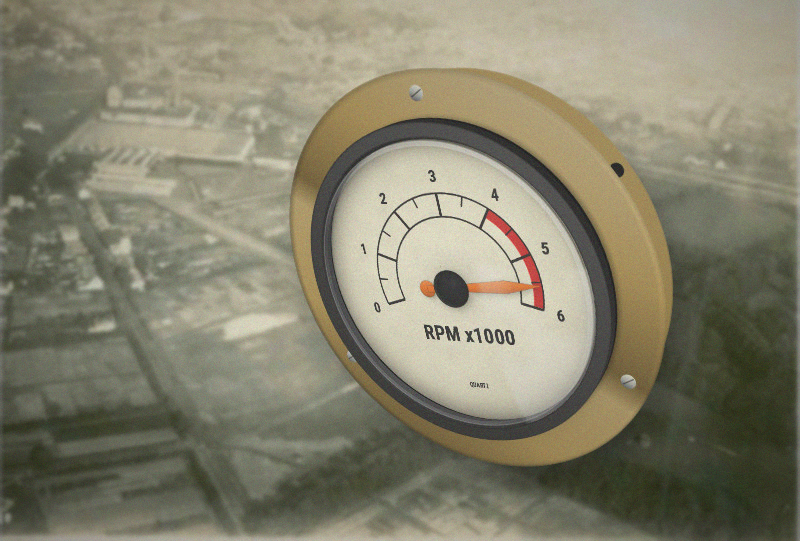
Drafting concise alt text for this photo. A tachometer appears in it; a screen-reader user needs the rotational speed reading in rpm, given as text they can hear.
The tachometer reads 5500 rpm
